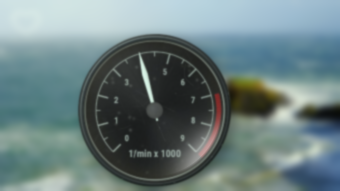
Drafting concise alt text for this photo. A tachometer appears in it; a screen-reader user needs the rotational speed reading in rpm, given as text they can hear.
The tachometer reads 4000 rpm
